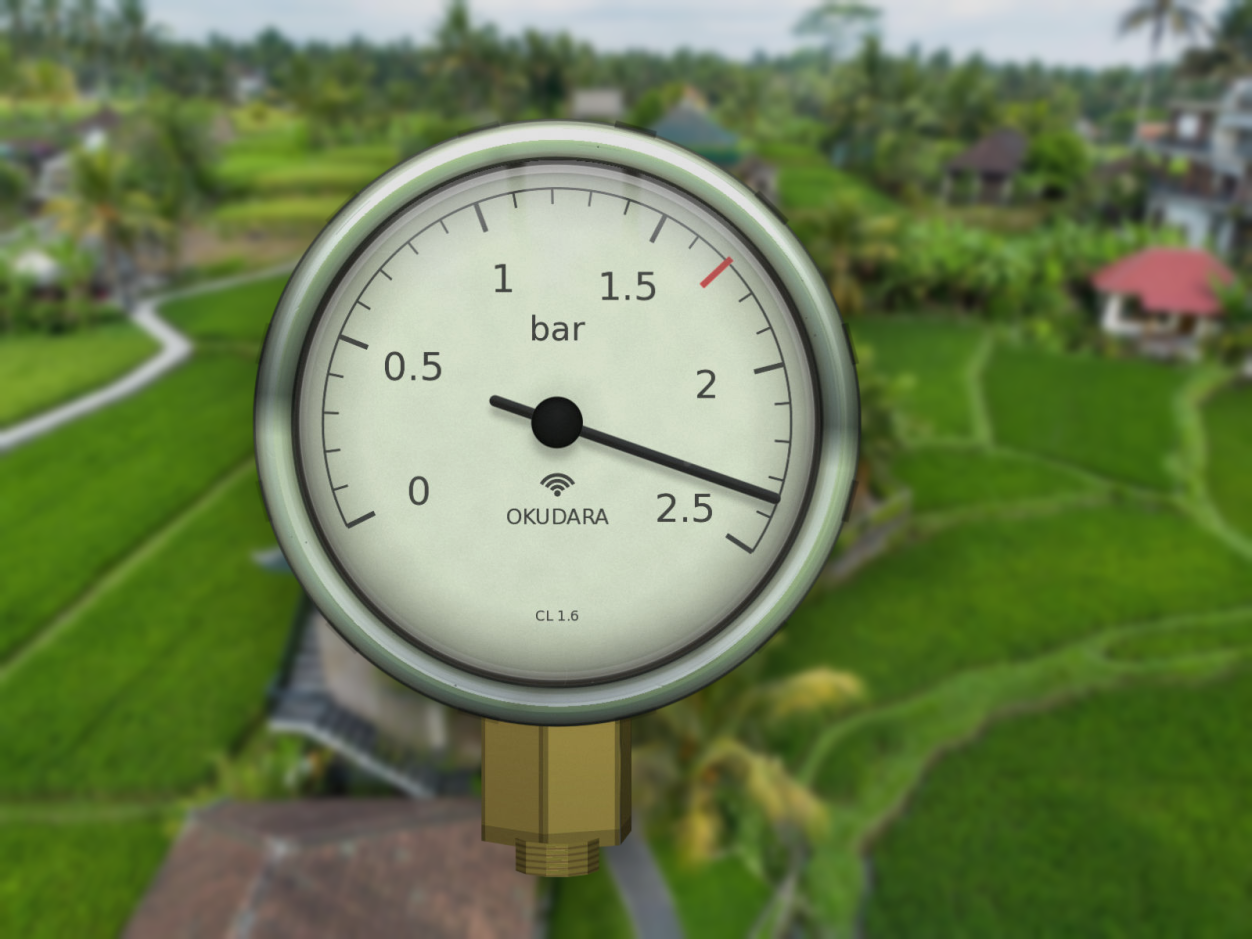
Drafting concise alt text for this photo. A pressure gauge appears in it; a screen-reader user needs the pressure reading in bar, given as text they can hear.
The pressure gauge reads 2.35 bar
